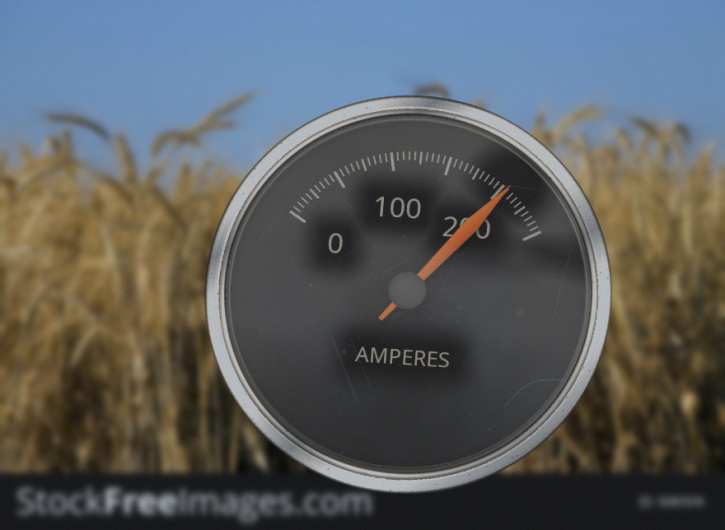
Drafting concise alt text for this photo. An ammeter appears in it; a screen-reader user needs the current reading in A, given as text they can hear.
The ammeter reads 205 A
